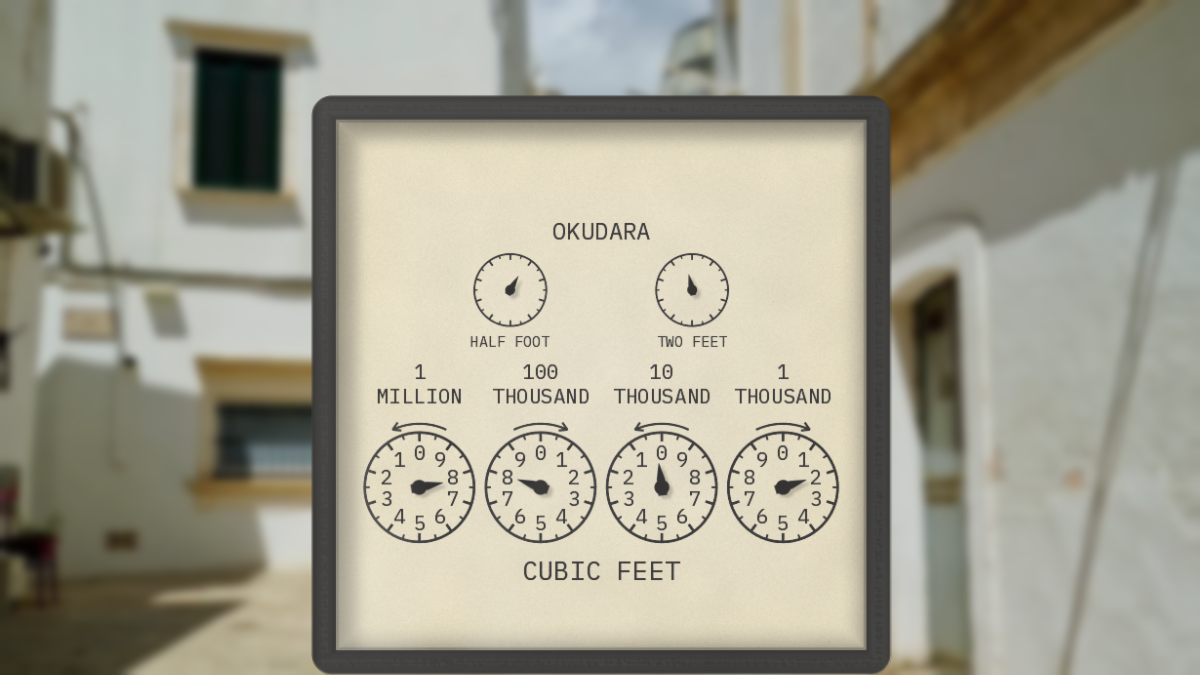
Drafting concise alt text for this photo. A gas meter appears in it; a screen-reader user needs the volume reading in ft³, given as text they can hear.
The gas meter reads 780200 ft³
